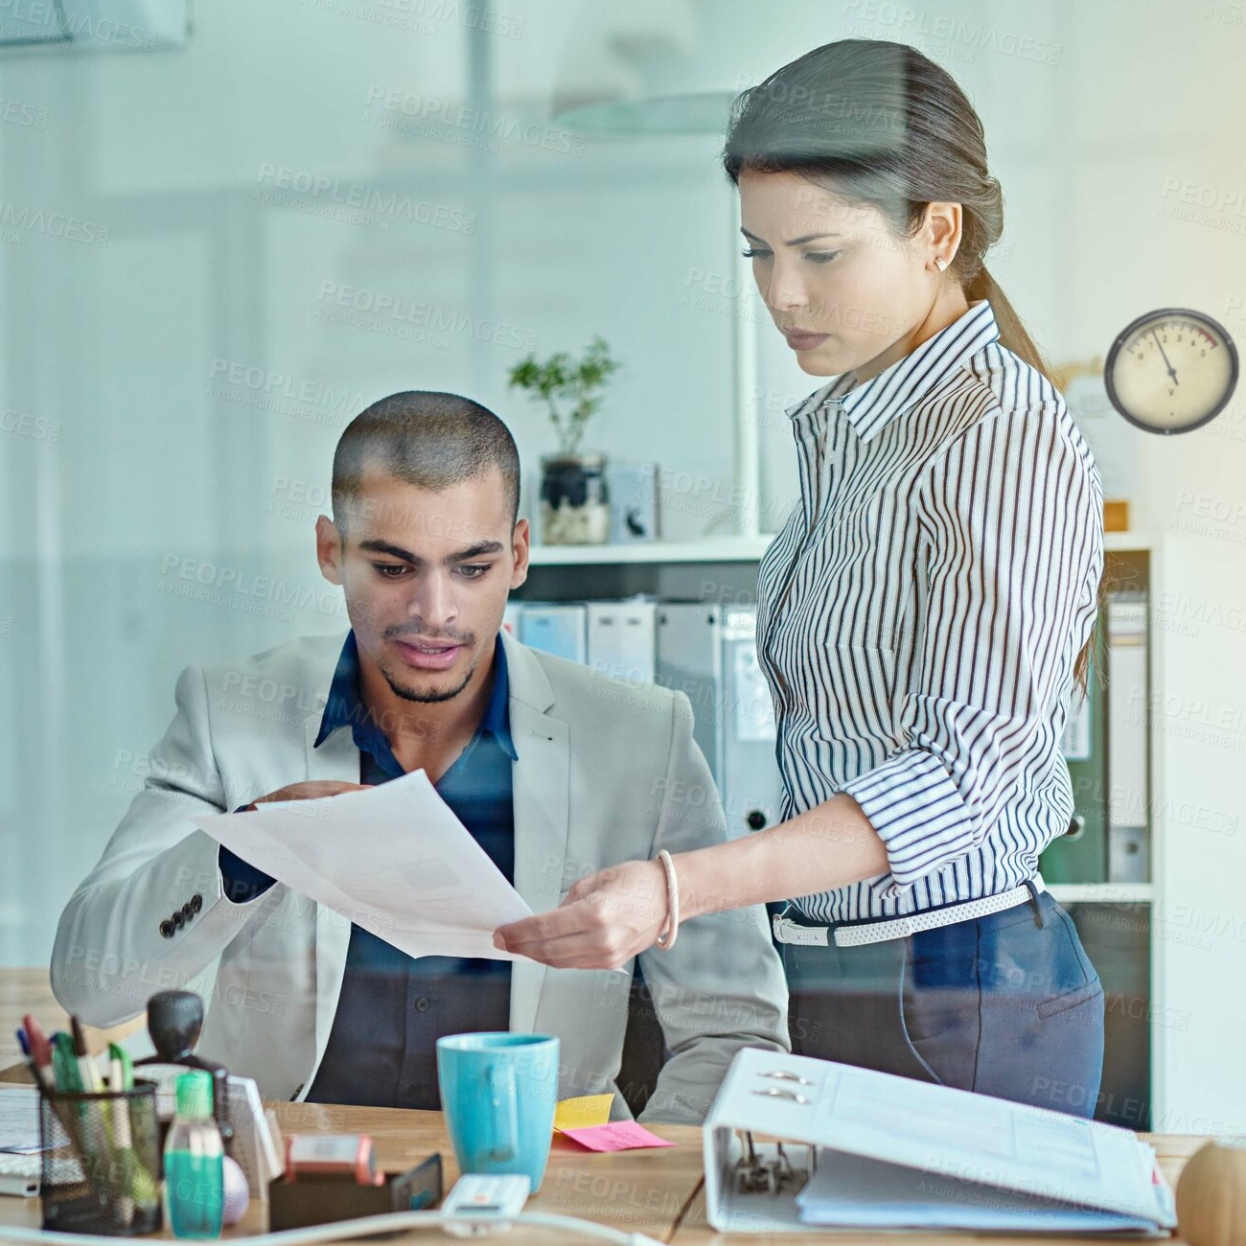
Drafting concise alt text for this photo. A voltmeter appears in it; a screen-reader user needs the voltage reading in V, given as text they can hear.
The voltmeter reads 1.5 V
